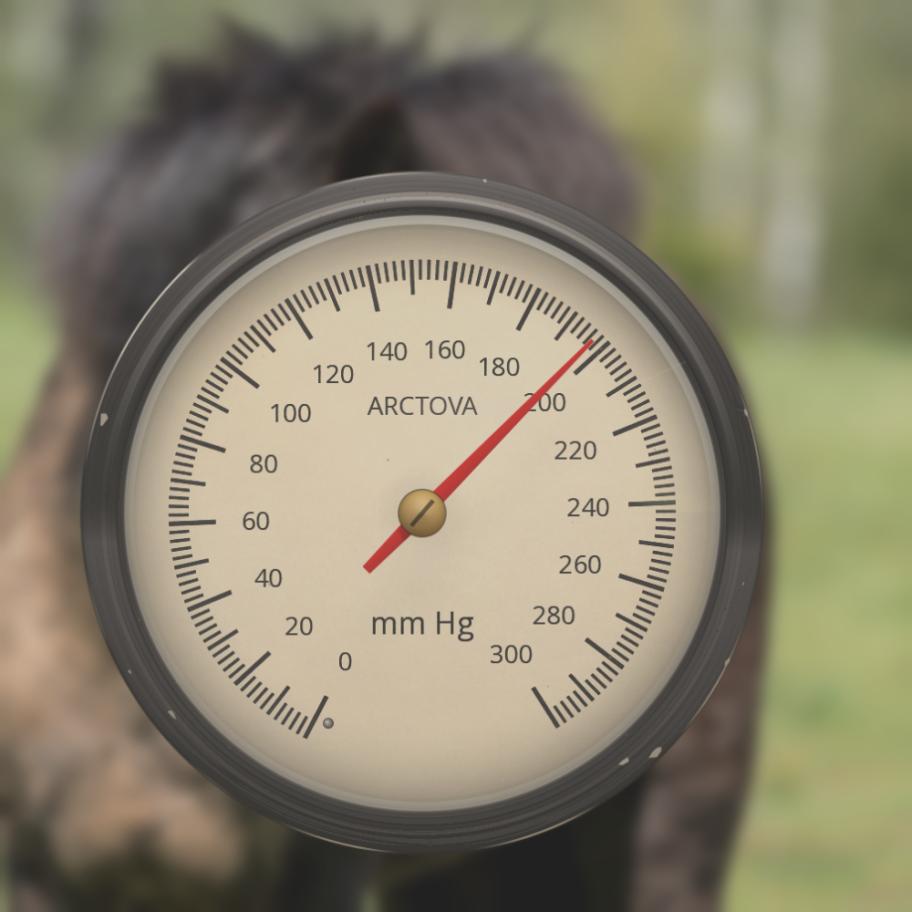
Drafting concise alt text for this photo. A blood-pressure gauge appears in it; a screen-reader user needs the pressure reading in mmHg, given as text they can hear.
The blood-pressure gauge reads 197 mmHg
